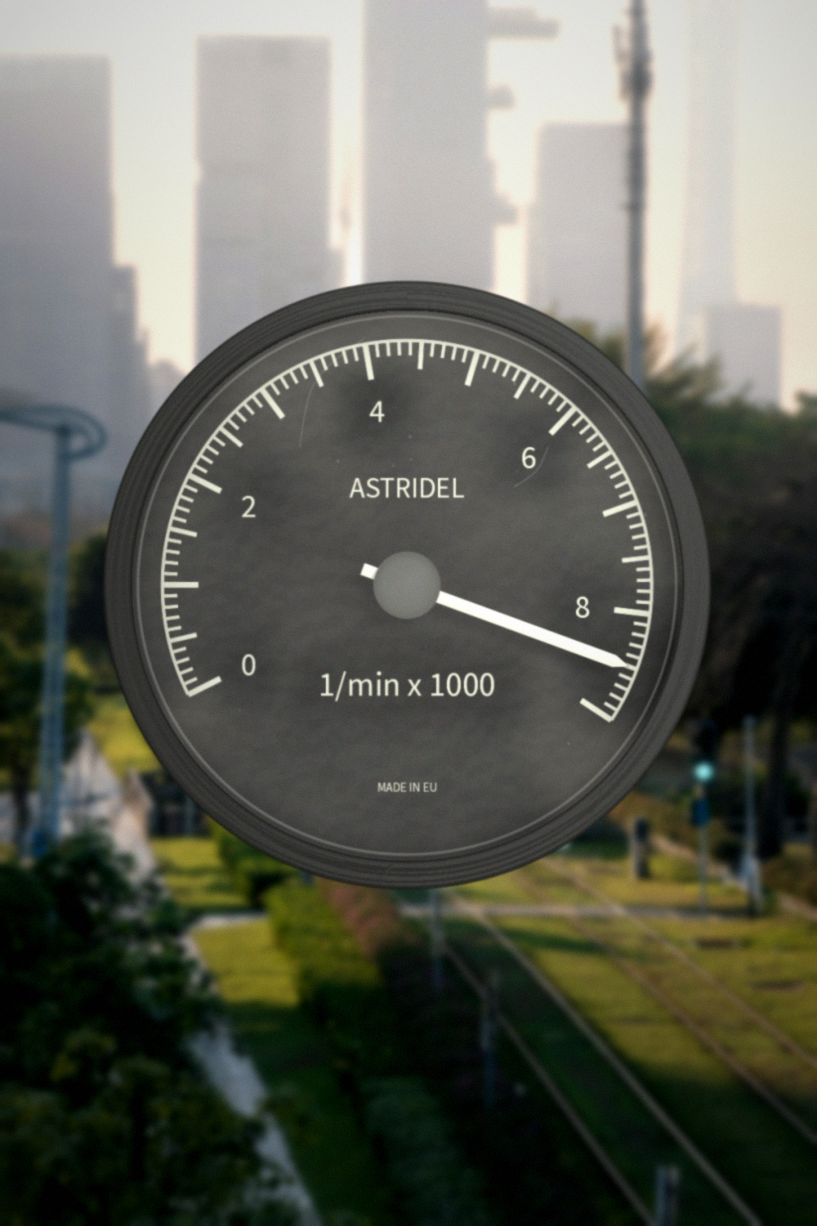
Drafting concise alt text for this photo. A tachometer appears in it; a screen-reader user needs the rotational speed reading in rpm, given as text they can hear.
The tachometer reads 8500 rpm
